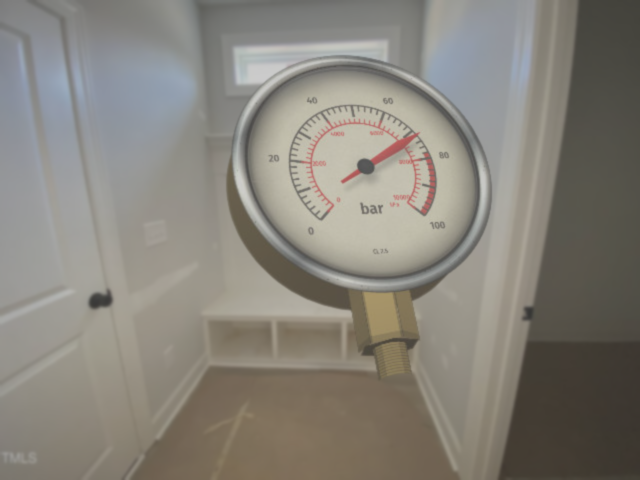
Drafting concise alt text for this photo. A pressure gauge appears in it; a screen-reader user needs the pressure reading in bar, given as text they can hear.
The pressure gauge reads 72 bar
